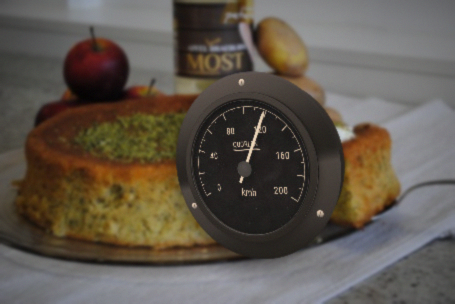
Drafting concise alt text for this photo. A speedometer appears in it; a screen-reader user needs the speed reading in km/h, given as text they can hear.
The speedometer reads 120 km/h
